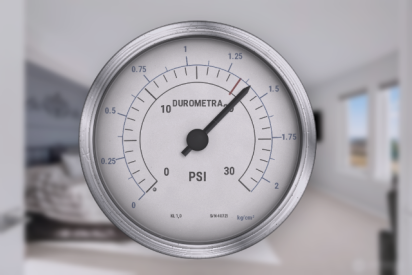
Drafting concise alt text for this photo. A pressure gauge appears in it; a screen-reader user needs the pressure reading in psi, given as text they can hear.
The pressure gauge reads 20 psi
